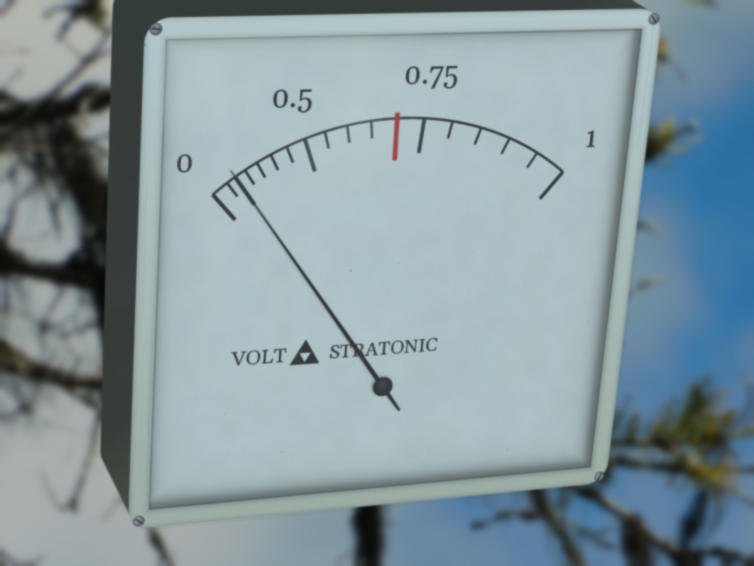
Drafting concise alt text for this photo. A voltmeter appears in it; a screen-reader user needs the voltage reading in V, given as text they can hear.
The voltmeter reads 0.25 V
